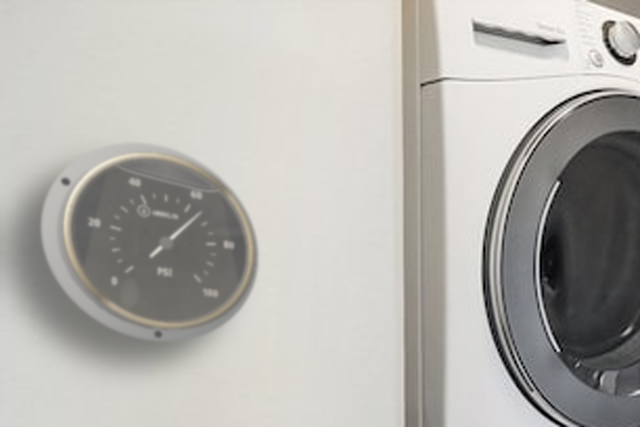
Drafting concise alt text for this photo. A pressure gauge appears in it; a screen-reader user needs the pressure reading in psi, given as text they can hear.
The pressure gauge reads 65 psi
